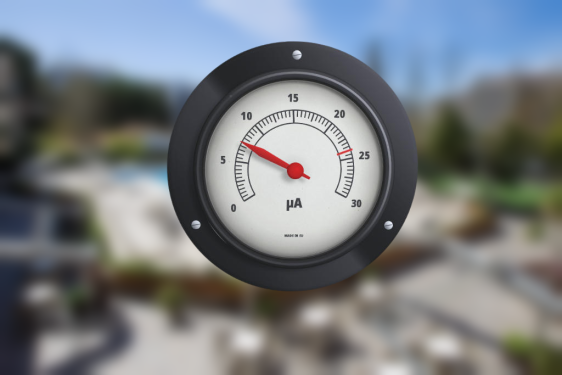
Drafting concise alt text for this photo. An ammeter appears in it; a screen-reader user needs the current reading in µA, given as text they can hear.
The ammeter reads 7.5 µA
